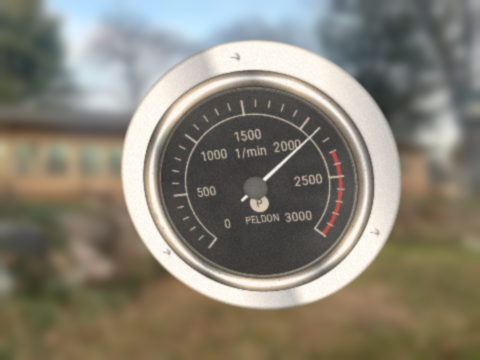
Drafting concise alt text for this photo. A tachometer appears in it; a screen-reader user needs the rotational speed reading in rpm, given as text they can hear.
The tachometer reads 2100 rpm
